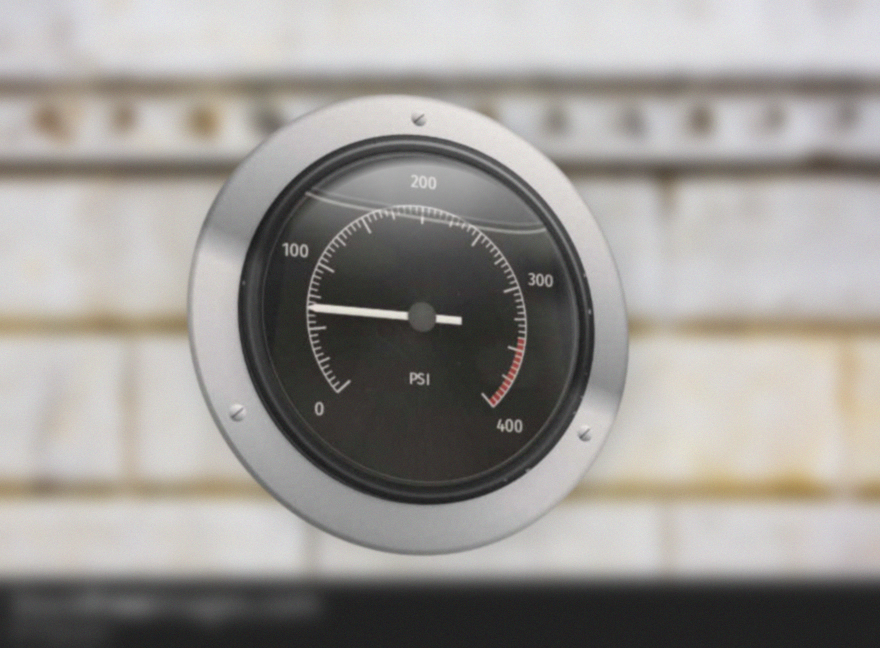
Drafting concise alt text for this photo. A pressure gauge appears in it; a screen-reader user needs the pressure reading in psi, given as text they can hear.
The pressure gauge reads 65 psi
